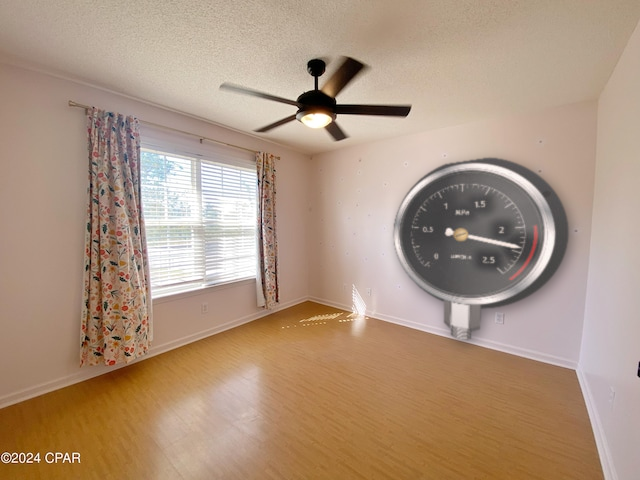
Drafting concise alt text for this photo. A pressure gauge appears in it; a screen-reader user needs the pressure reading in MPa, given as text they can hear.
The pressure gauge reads 2.2 MPa
